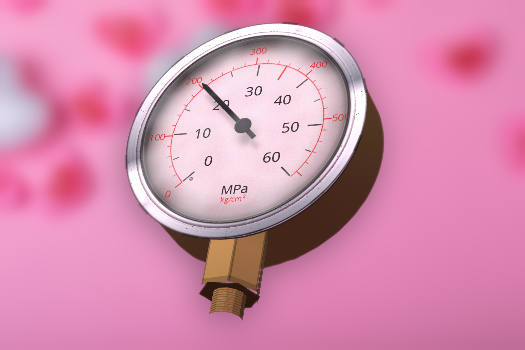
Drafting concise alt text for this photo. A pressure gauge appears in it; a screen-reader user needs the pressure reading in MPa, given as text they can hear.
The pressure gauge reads 20 MPa
